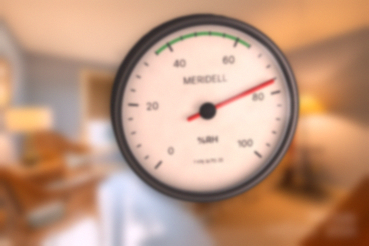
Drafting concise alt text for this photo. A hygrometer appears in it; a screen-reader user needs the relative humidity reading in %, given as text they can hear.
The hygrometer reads 76 %
